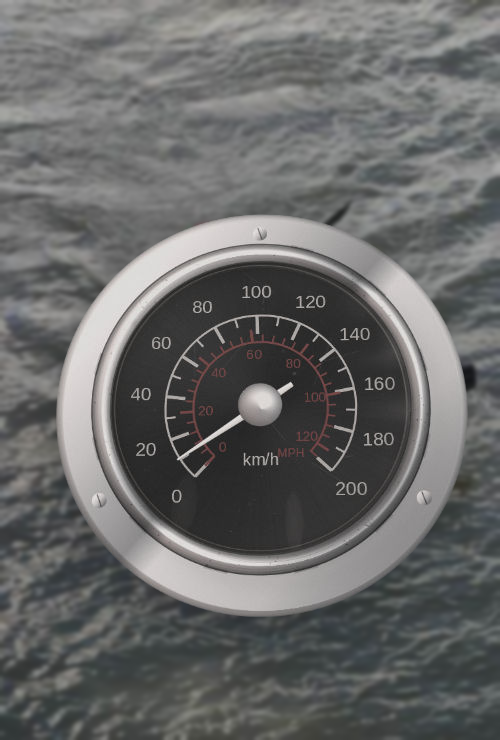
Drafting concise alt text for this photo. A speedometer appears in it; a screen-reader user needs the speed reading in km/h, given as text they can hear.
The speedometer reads 10 km/h
